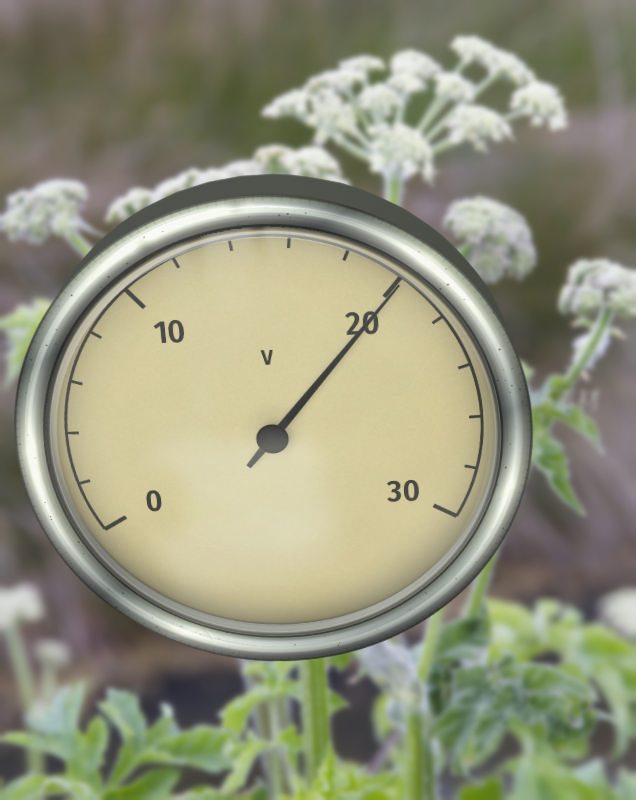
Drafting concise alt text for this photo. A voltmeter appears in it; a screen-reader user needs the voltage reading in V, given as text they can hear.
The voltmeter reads 20 V
